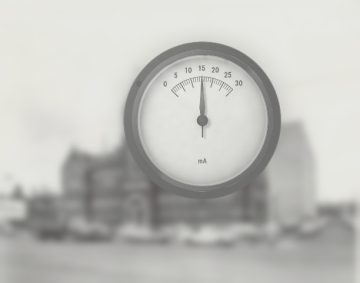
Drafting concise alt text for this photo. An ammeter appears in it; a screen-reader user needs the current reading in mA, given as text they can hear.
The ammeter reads 15 mA
